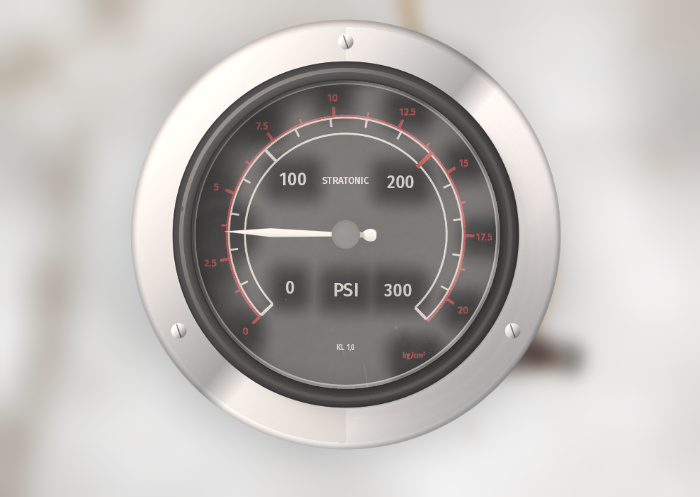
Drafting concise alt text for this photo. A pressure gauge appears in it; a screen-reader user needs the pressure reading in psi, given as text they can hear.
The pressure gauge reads 50 psi
